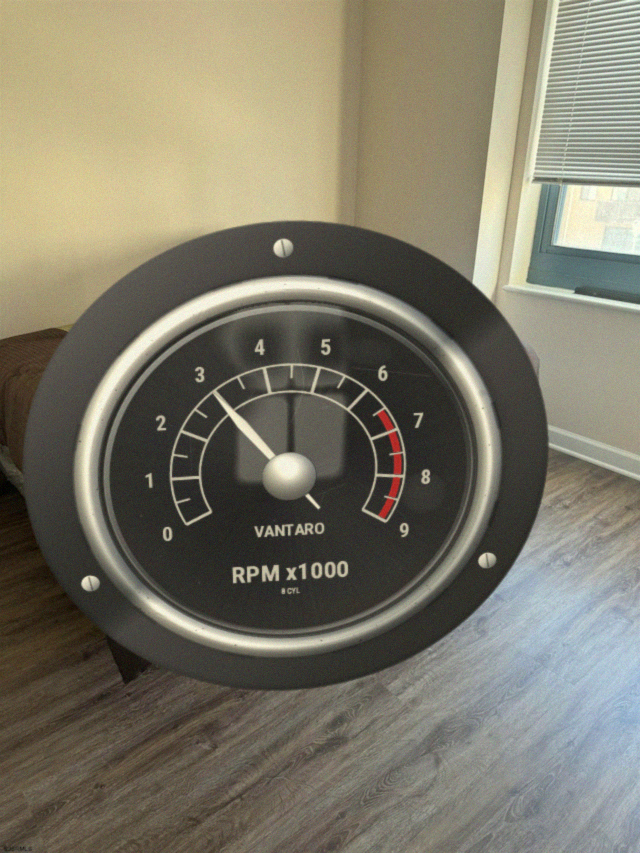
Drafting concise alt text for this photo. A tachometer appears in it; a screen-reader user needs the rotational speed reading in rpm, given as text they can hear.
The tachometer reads 3000 rpm
